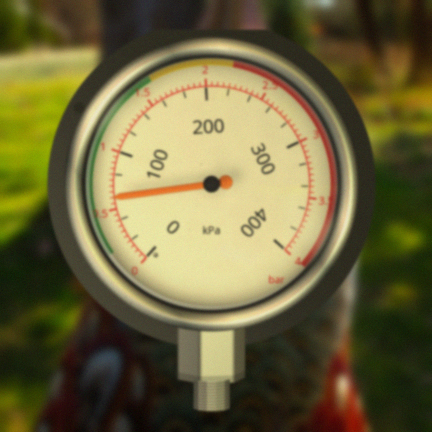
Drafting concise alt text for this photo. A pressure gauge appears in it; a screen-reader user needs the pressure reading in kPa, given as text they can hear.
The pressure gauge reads 60 kPa
